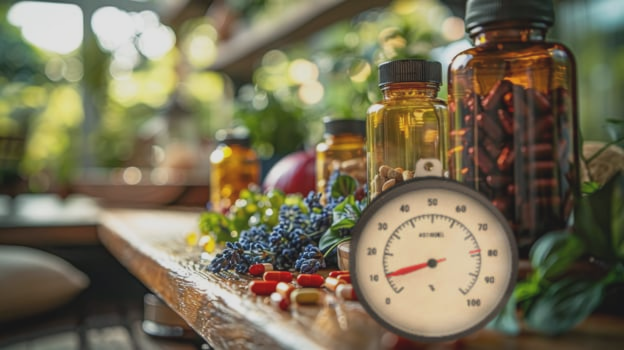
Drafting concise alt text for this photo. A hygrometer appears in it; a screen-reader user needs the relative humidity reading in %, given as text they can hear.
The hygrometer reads 10 %
